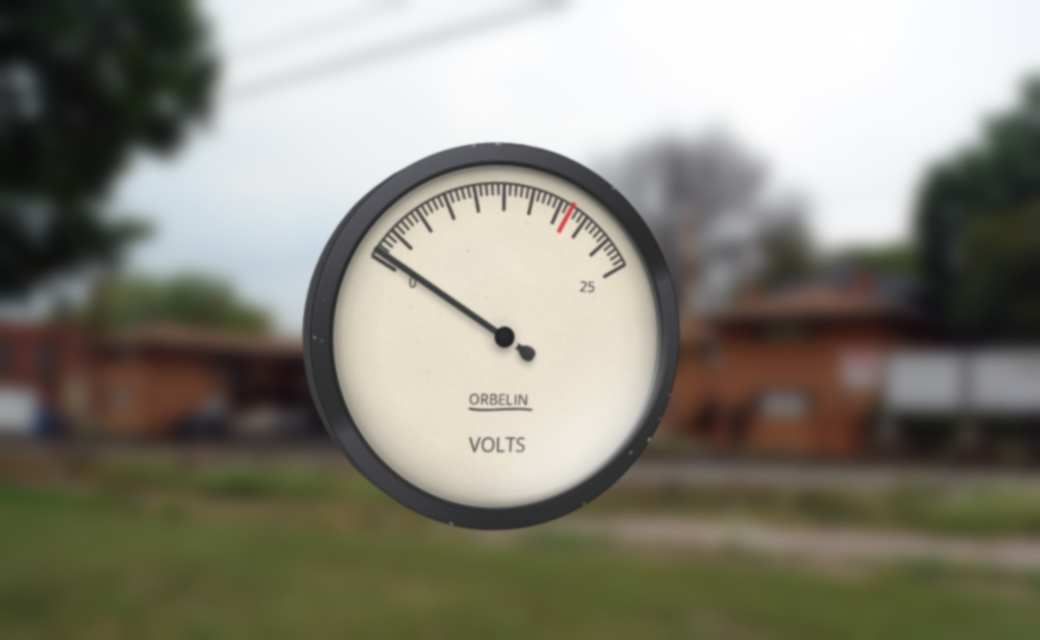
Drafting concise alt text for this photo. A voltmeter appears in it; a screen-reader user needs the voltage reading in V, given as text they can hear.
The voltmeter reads 0.5 V
